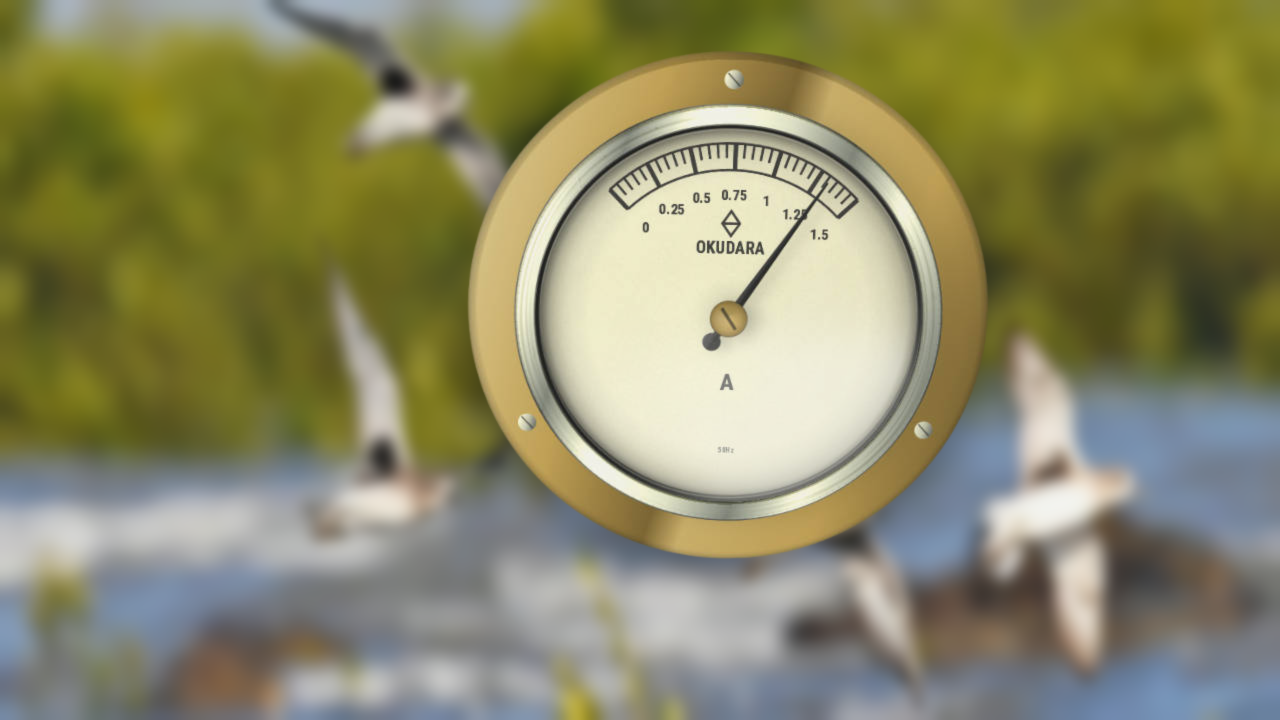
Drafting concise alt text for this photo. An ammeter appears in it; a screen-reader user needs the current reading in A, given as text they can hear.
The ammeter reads 1.3 A
